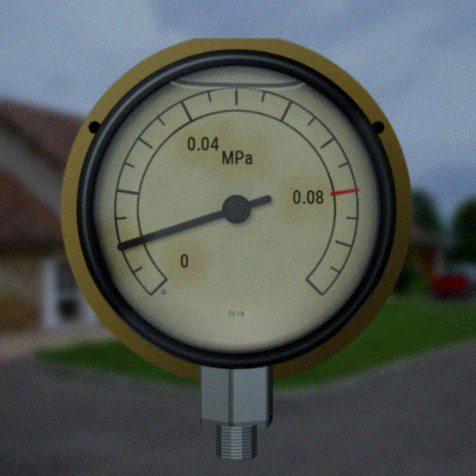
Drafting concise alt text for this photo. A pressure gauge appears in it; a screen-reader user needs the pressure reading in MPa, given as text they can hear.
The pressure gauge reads 0.01 MPa
